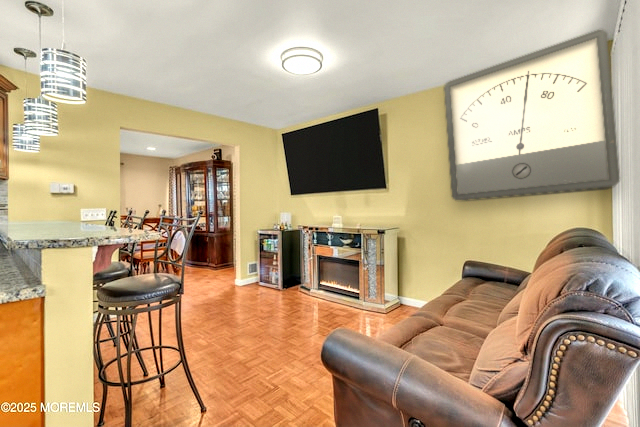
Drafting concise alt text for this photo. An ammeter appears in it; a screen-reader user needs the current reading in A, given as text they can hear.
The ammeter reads 60 A
